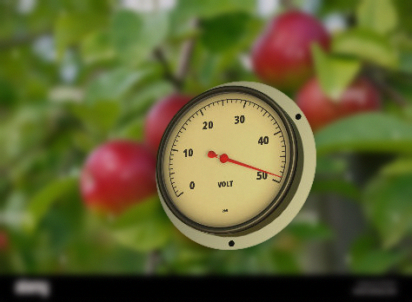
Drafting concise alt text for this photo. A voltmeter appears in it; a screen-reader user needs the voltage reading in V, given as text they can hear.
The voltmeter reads 49 V
